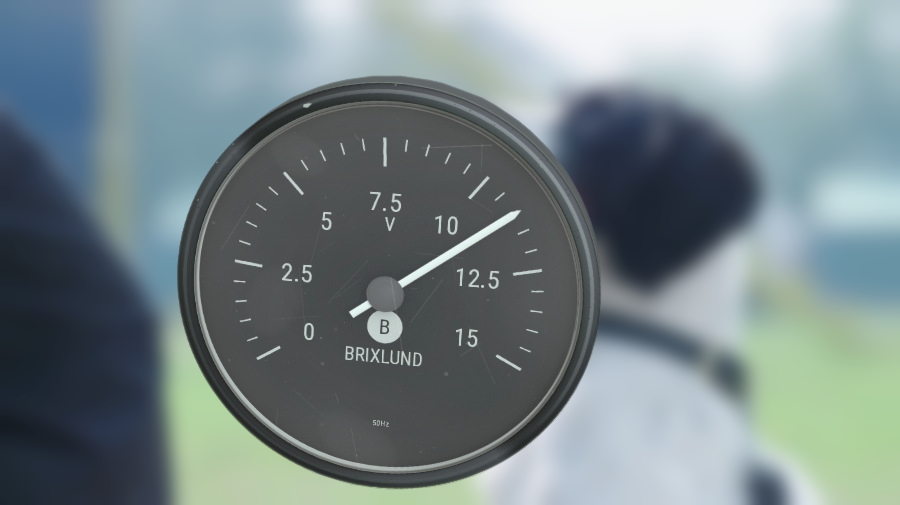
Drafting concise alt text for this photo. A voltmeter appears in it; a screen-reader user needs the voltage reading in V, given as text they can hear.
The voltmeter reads 11 V
